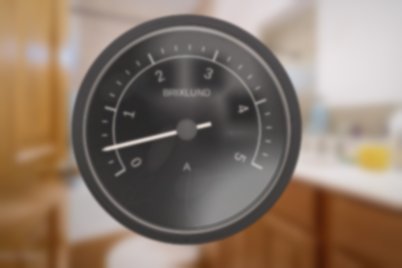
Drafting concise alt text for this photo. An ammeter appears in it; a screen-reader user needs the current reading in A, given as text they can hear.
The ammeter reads 0.4 A
